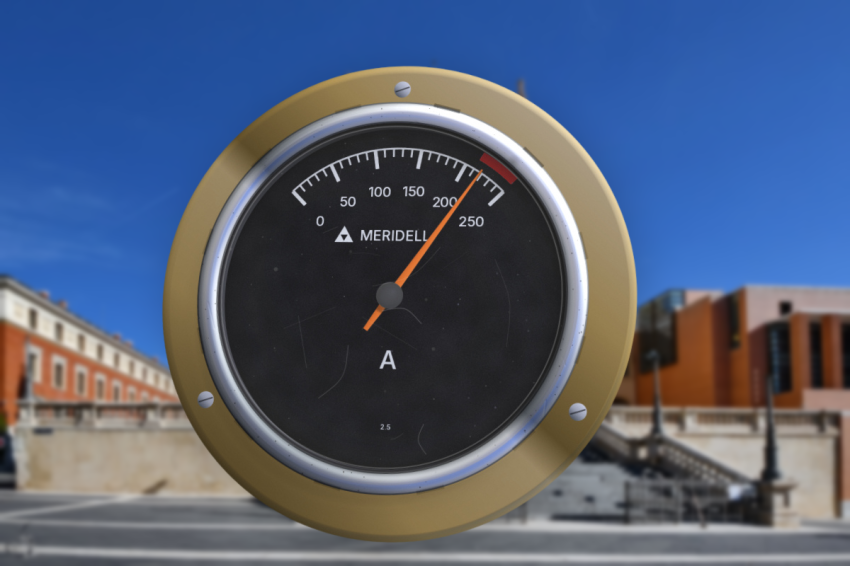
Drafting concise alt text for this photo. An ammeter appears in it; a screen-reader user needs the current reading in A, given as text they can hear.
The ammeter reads 220 A
